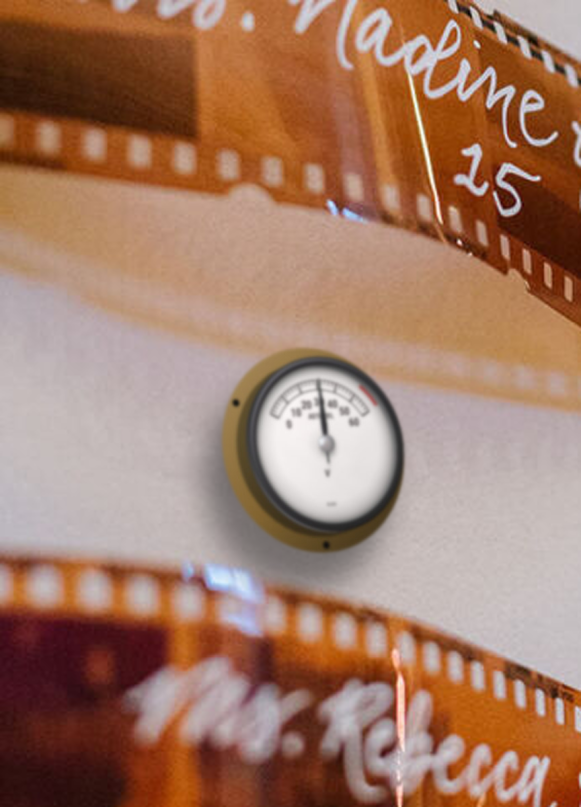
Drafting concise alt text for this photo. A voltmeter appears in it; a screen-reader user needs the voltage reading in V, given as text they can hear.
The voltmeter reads 30 V
